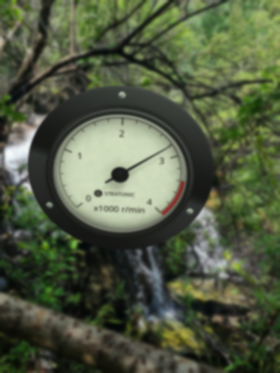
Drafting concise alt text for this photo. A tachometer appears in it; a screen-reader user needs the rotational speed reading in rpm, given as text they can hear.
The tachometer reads 2800 rpm
